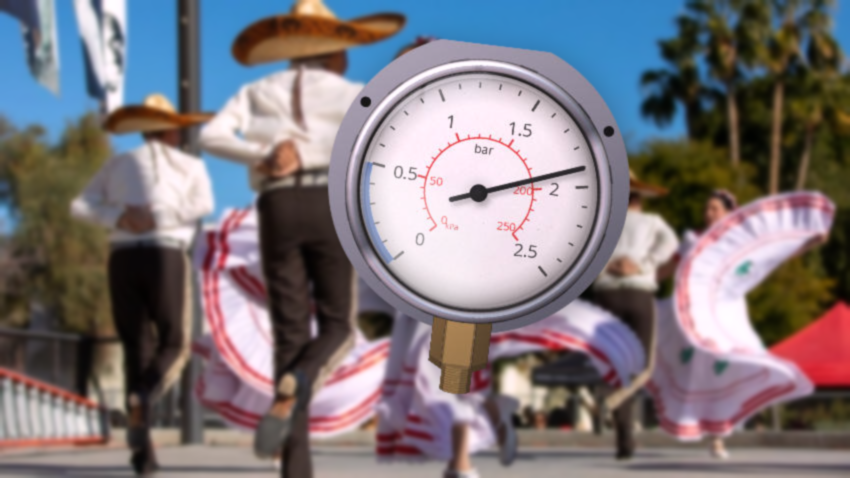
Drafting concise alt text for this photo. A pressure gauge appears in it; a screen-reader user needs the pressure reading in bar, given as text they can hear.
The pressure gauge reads 1.9 bar
